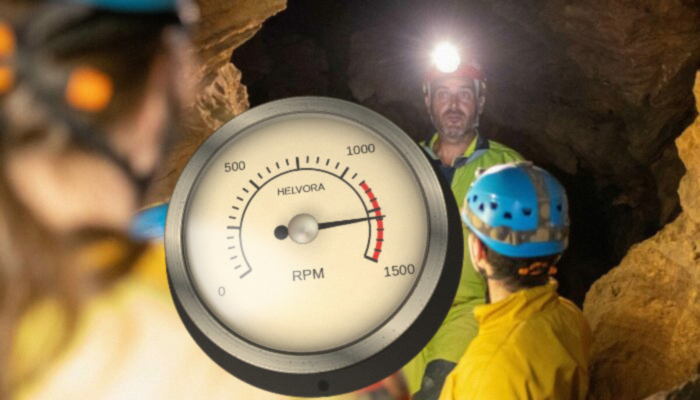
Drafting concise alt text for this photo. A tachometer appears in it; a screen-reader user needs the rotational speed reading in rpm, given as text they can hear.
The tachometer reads 1300 rpm
